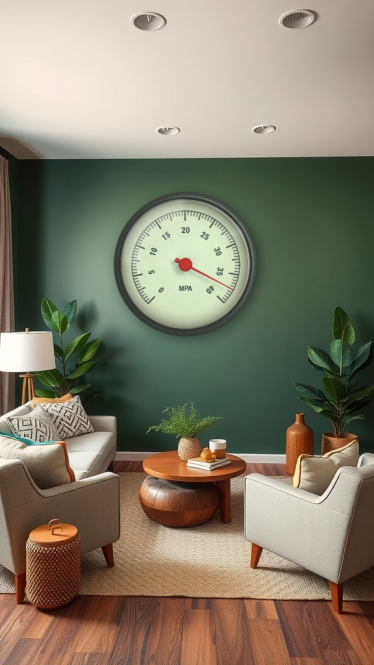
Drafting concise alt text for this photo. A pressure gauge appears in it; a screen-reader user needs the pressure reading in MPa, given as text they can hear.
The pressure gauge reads 37.5 MPa
